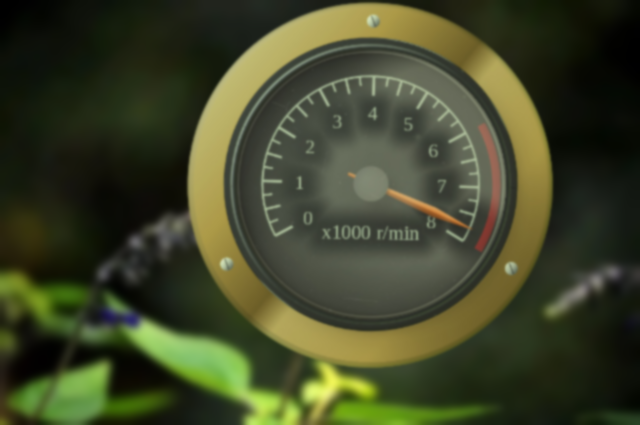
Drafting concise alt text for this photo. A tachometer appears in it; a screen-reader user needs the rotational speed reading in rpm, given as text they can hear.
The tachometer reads 7750 rpm
